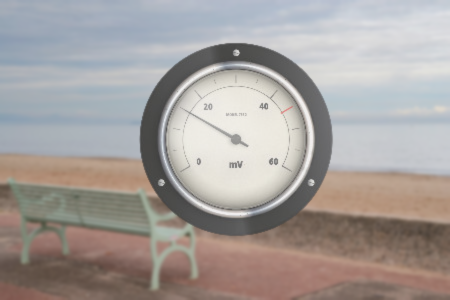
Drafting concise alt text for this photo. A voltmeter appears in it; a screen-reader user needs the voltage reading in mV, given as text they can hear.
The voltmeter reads 15 mV
